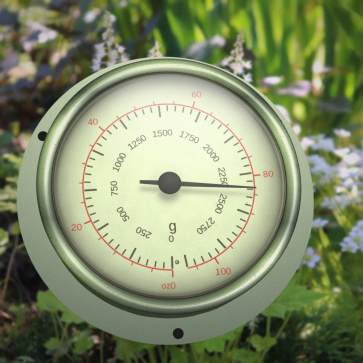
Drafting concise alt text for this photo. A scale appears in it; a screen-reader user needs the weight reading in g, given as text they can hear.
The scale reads 2350 g
